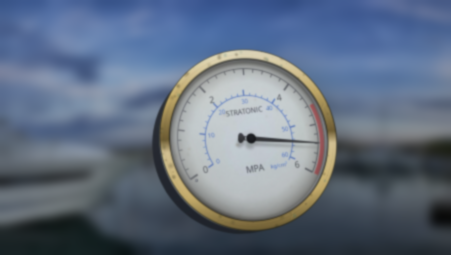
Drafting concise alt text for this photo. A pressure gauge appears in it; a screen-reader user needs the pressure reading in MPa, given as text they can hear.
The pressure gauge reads 5.4 MPa
